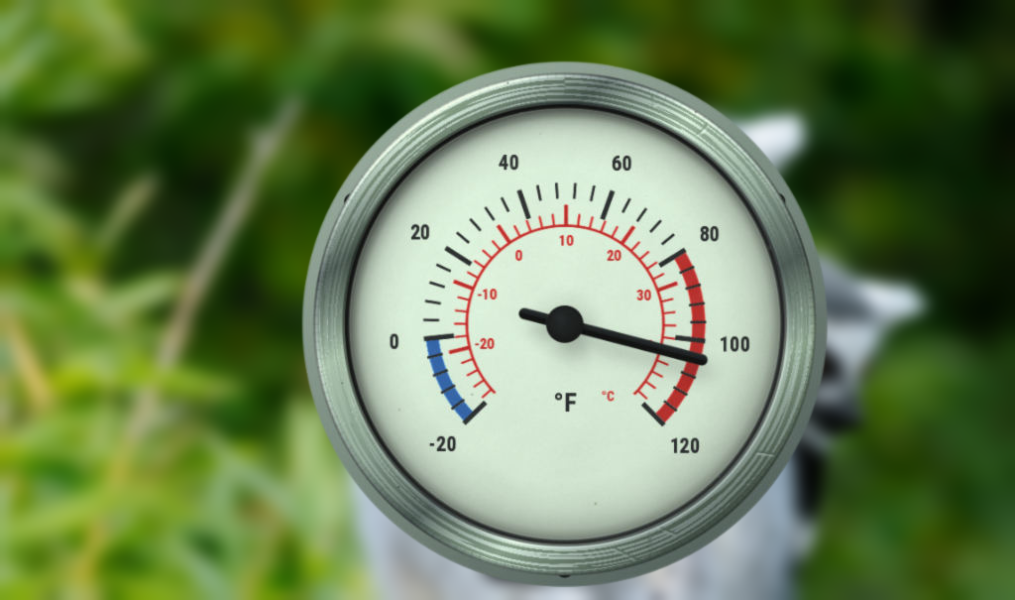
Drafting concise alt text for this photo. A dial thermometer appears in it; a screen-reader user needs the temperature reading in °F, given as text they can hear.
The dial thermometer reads 104 °F
